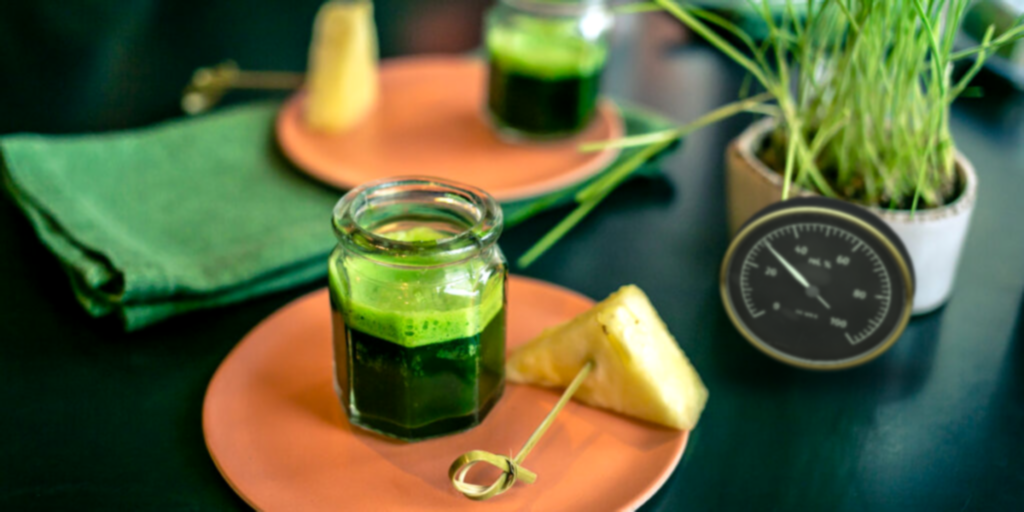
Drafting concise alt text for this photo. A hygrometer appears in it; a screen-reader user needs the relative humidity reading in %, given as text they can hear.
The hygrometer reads 30 %
